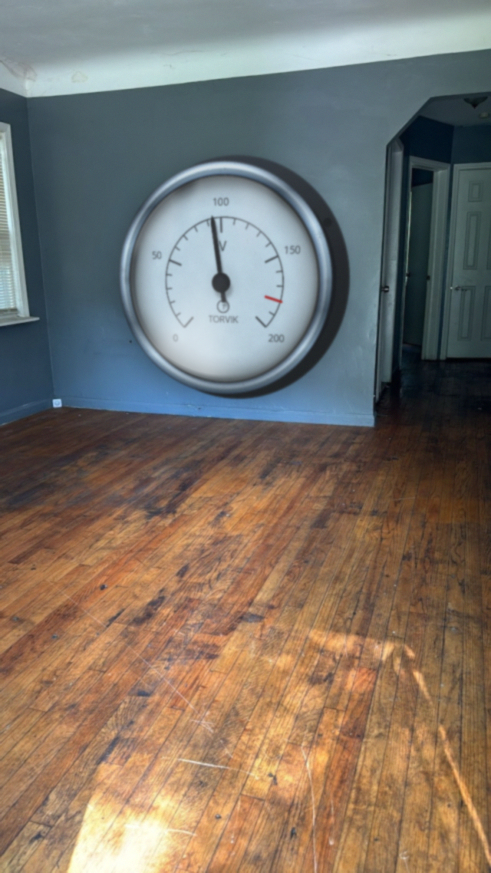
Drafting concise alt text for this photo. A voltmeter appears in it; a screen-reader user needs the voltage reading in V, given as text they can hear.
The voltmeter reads 95 V
